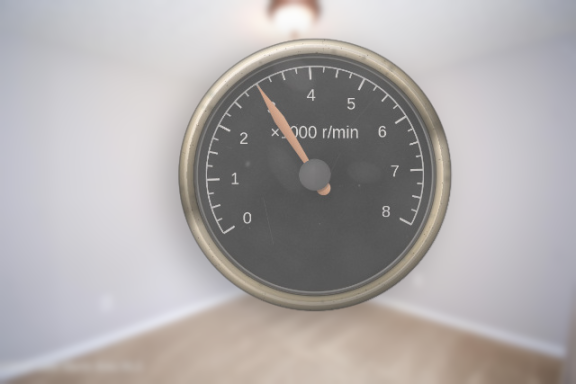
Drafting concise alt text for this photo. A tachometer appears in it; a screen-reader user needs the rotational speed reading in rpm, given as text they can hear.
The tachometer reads 3000 rpm
